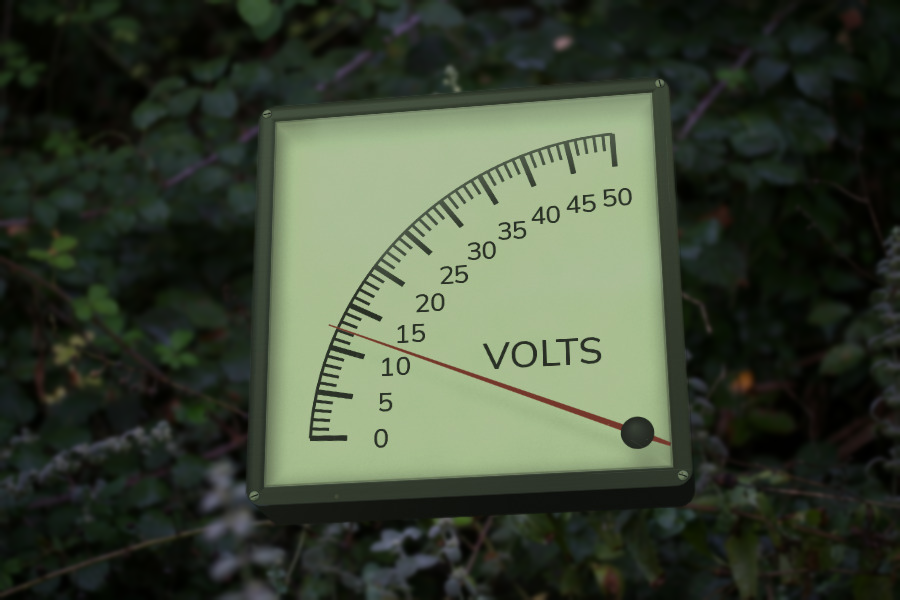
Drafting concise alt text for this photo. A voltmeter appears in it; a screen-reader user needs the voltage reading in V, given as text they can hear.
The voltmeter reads 12 V
